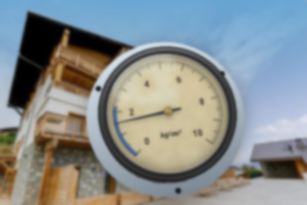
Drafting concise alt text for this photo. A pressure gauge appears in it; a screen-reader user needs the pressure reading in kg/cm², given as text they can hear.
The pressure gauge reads 1.5 kg/cm²
